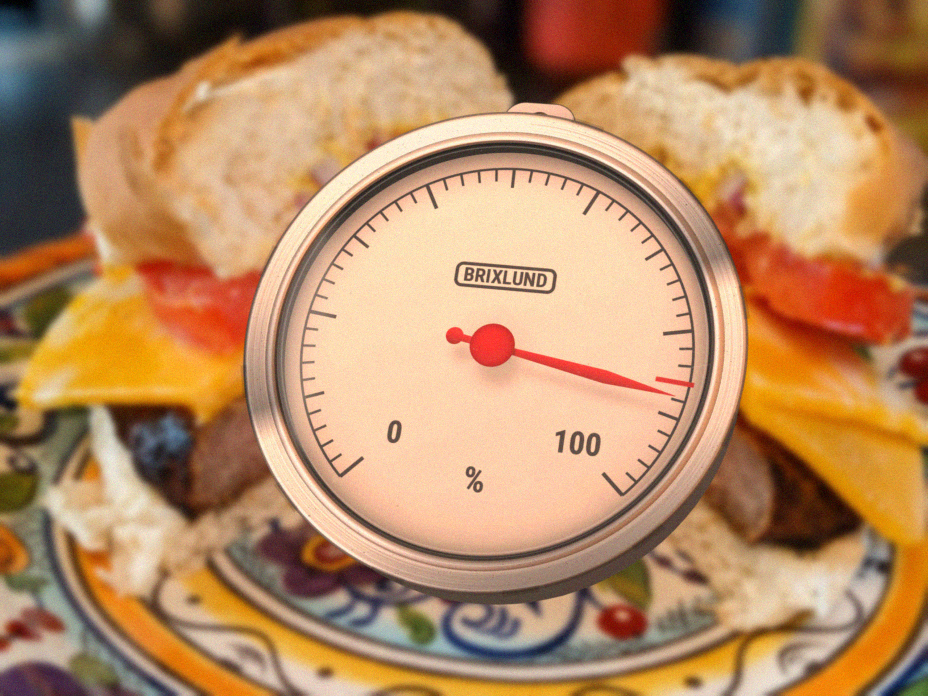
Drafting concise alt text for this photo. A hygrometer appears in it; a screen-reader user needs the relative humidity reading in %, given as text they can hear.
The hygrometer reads 88 %
